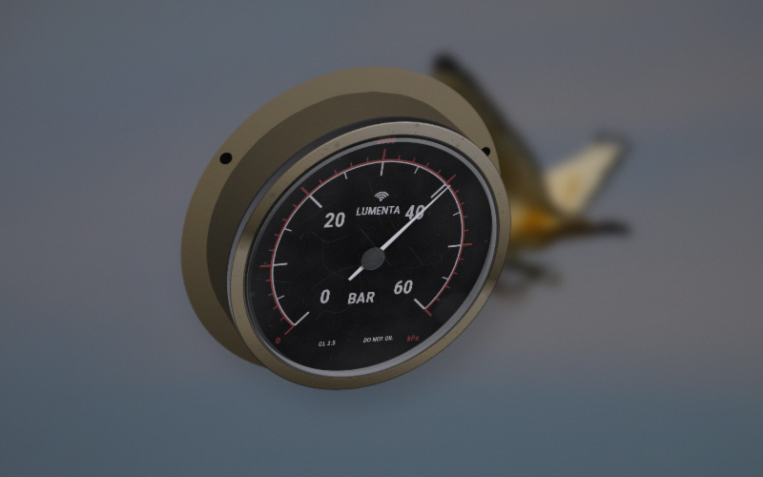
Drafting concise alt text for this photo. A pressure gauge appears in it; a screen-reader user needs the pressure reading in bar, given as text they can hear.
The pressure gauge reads 40 bar
